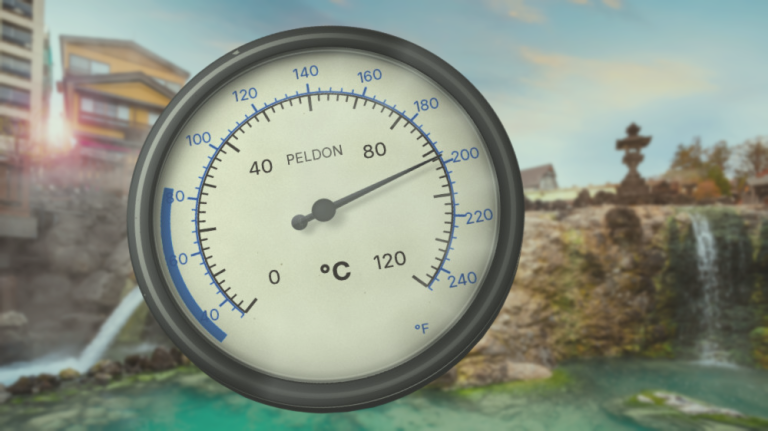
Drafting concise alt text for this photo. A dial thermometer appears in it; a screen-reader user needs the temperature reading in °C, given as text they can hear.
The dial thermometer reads 92 °C
